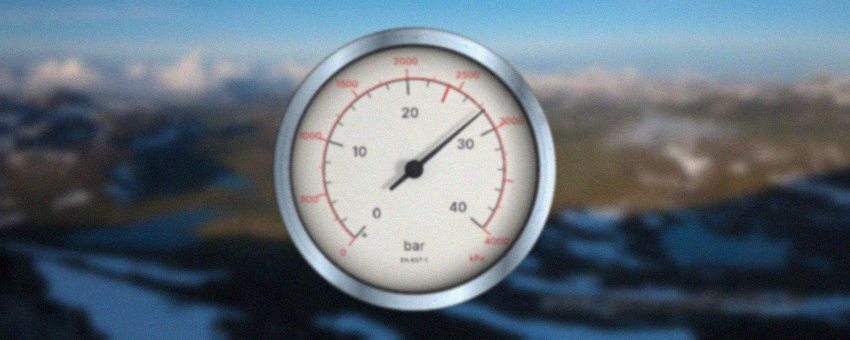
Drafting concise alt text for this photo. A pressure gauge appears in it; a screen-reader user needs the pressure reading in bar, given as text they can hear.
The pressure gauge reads 28 bar
